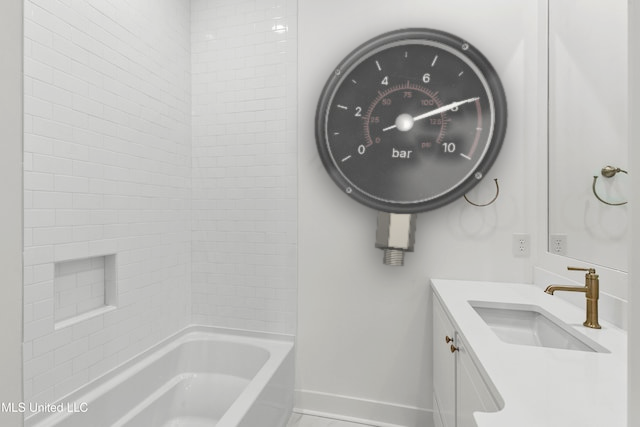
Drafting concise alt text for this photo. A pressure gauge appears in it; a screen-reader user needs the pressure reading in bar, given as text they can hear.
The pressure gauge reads 8 bar
